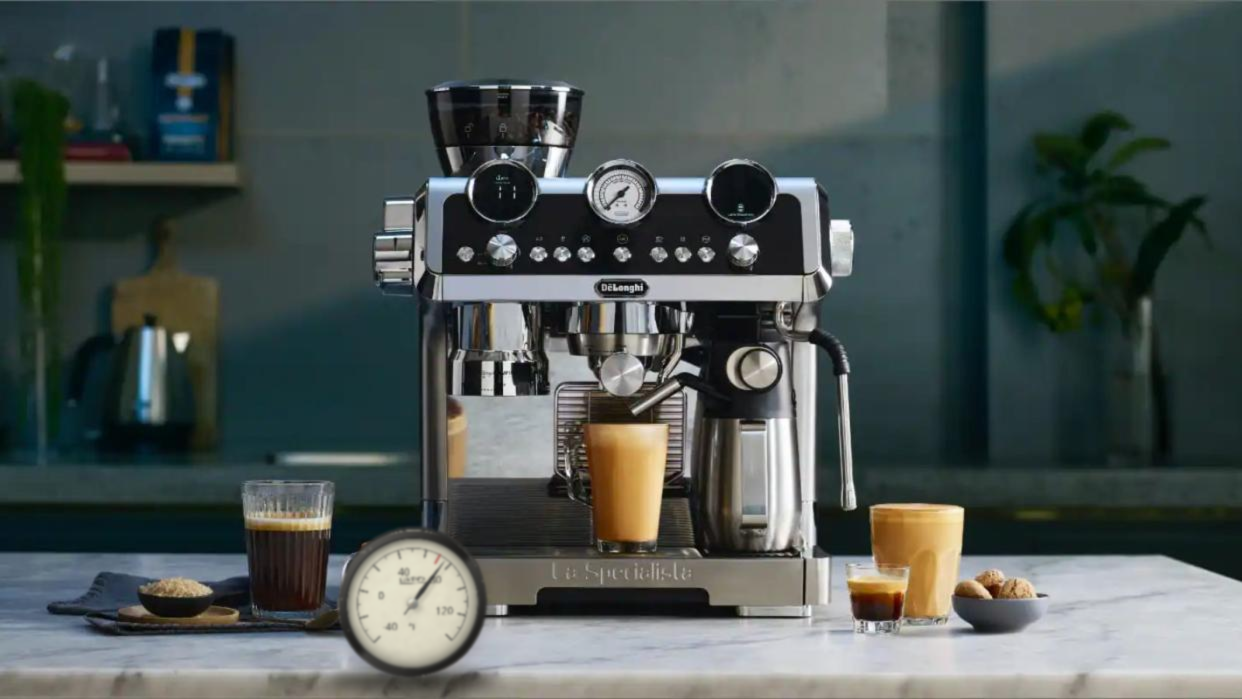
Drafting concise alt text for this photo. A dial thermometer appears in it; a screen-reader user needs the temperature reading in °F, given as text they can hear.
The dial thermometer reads 75 °F
